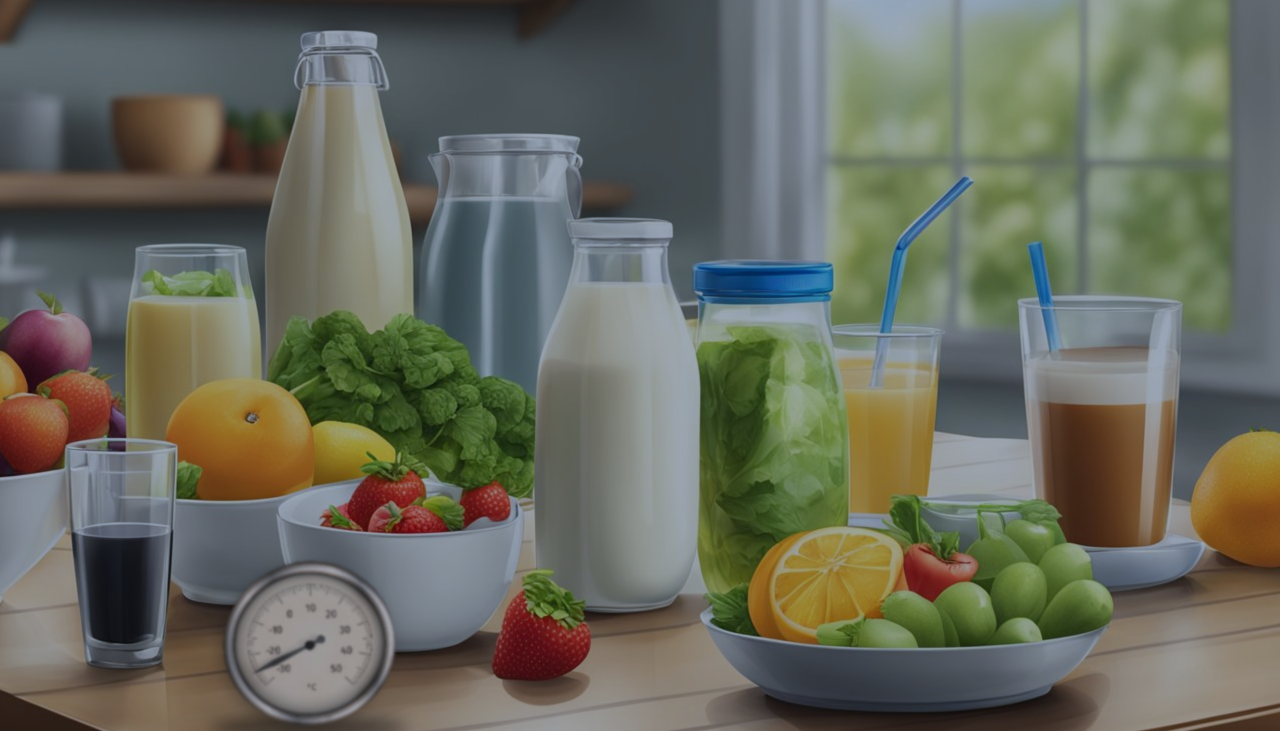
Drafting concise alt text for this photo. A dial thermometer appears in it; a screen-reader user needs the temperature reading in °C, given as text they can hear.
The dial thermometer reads -25 °C
